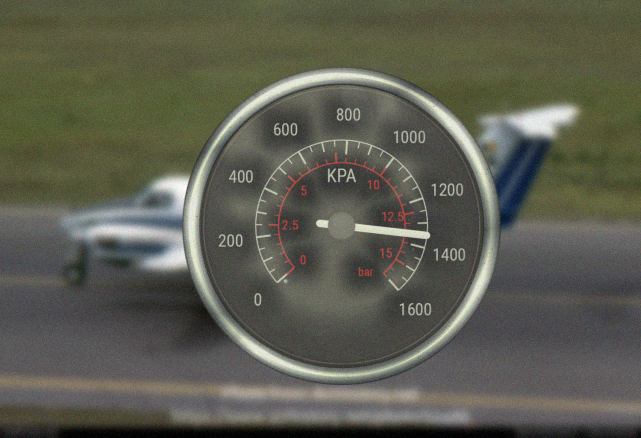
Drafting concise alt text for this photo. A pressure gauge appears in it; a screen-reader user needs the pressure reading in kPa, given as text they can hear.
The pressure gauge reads 1350 kPa
